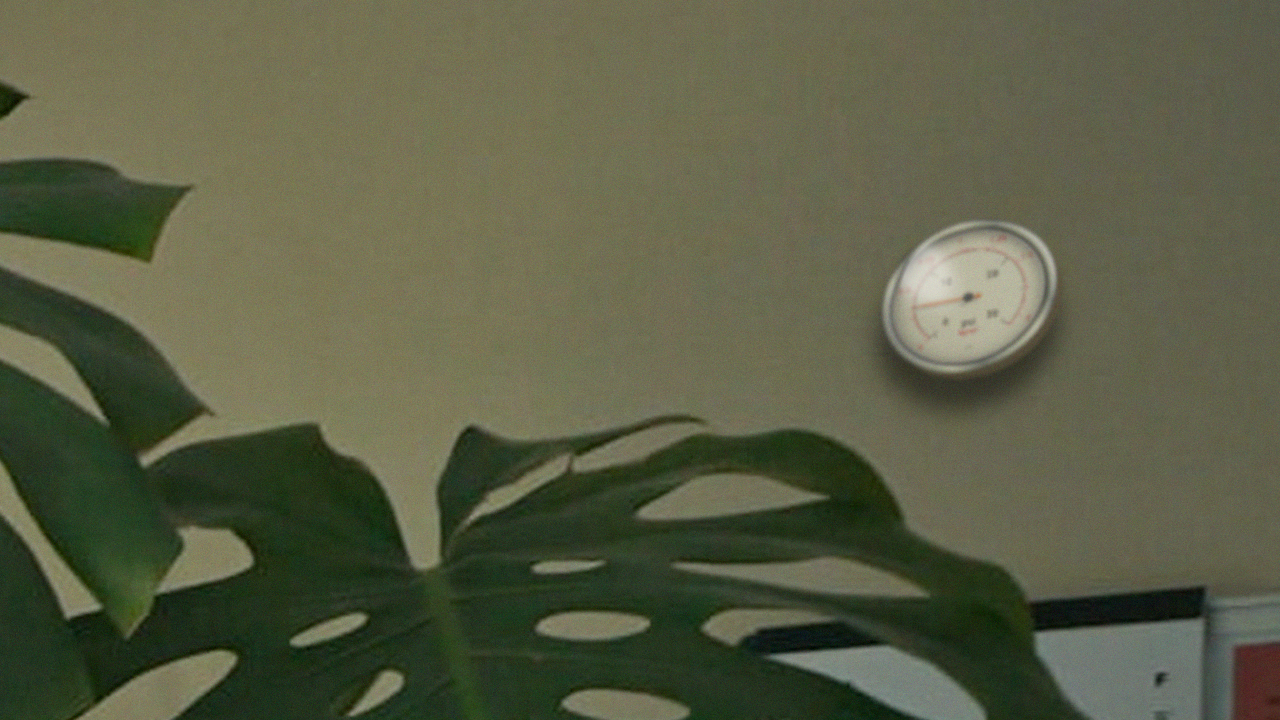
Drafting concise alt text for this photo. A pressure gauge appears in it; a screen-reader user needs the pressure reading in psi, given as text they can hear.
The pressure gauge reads 5 psi
